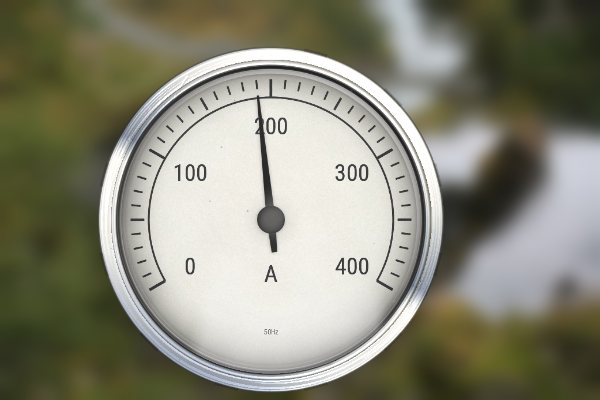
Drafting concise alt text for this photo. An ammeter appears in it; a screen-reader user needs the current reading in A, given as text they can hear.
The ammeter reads 190 A
